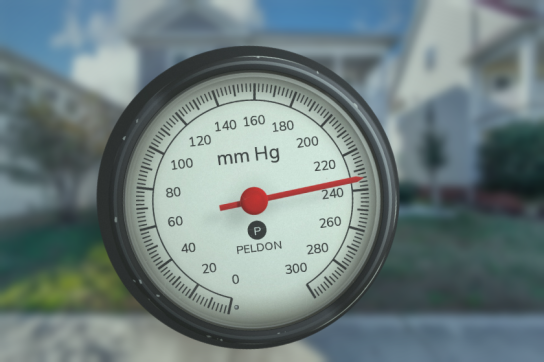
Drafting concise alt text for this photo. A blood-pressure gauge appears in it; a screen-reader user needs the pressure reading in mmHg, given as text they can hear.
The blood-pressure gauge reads 234 mmHg
